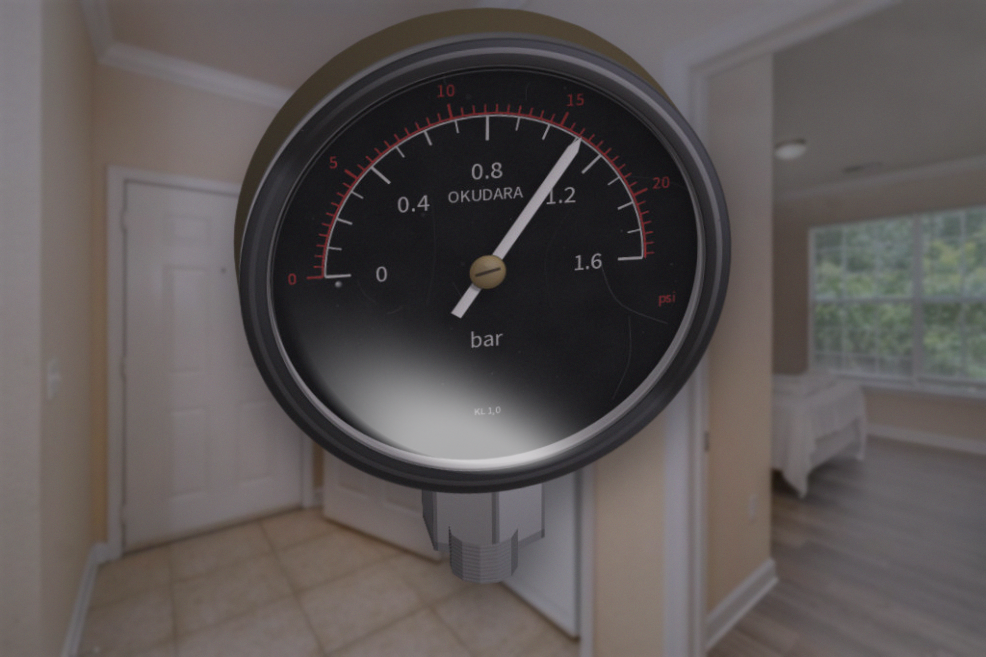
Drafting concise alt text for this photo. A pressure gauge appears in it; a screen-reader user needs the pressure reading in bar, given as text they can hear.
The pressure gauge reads 1.1 bar
